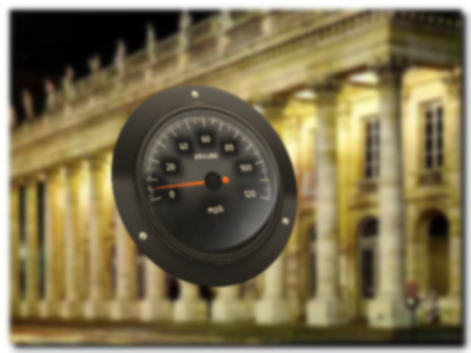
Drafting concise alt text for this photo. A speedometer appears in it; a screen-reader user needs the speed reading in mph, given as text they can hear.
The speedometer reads 5 mph
